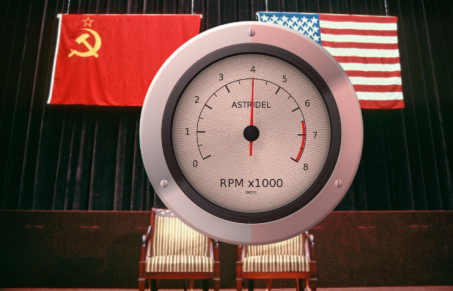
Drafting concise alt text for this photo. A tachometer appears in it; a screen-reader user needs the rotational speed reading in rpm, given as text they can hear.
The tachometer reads 4000 rpm
